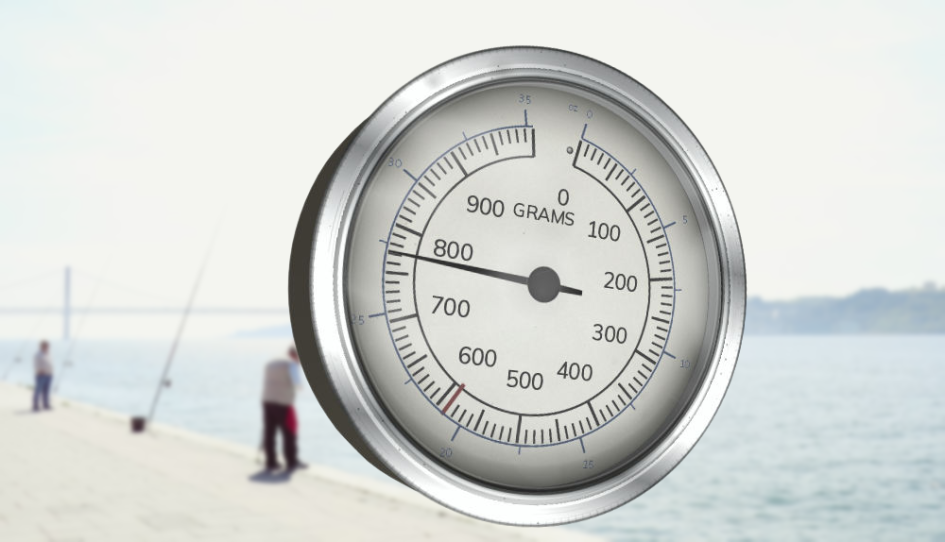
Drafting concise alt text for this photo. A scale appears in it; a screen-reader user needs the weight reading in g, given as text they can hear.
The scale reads 770 g
